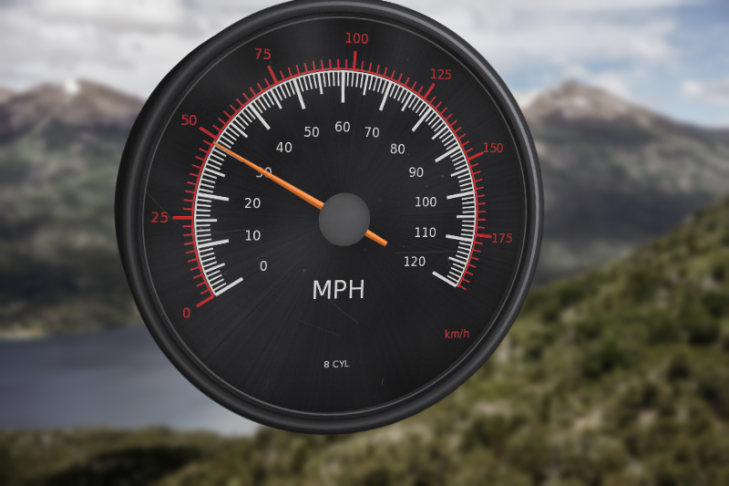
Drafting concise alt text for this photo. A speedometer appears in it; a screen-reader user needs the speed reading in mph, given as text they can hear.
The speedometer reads 30 mph
